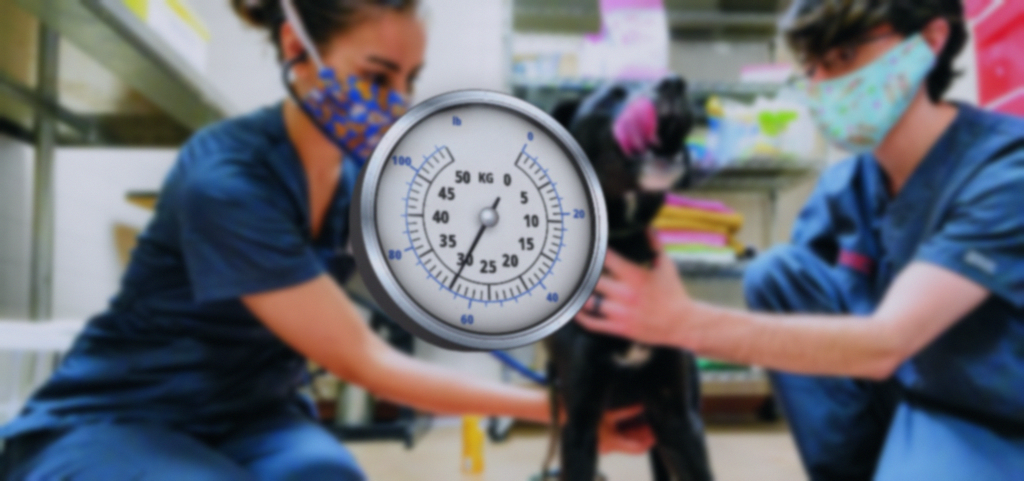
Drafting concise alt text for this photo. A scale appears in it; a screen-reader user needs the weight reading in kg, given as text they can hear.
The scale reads 30 kg
